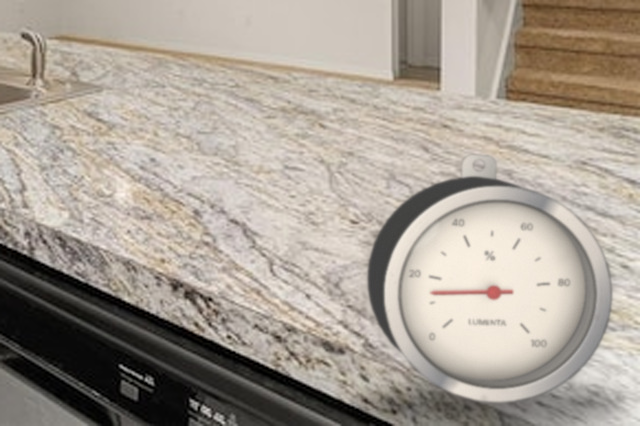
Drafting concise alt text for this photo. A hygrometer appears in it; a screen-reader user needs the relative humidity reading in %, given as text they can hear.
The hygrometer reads 15 %
